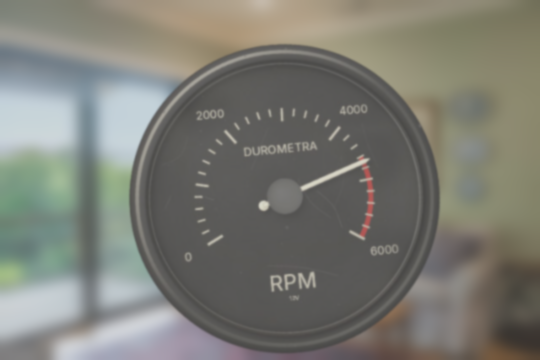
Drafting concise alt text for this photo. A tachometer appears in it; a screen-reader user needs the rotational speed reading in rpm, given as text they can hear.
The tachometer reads 4700 rpm
